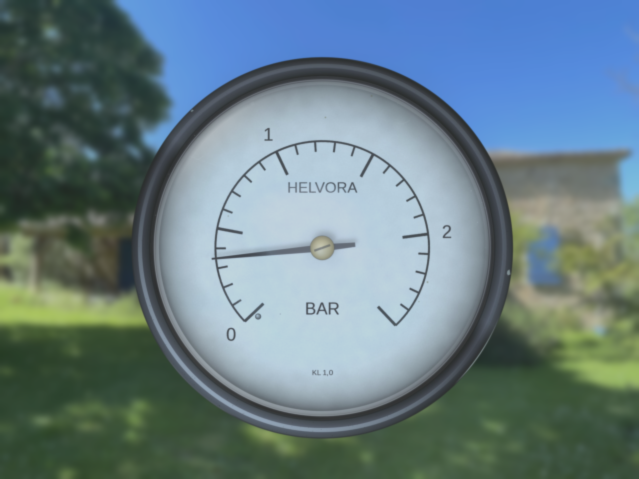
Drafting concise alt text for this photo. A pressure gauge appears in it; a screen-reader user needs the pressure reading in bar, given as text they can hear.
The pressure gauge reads 0.35 bar
